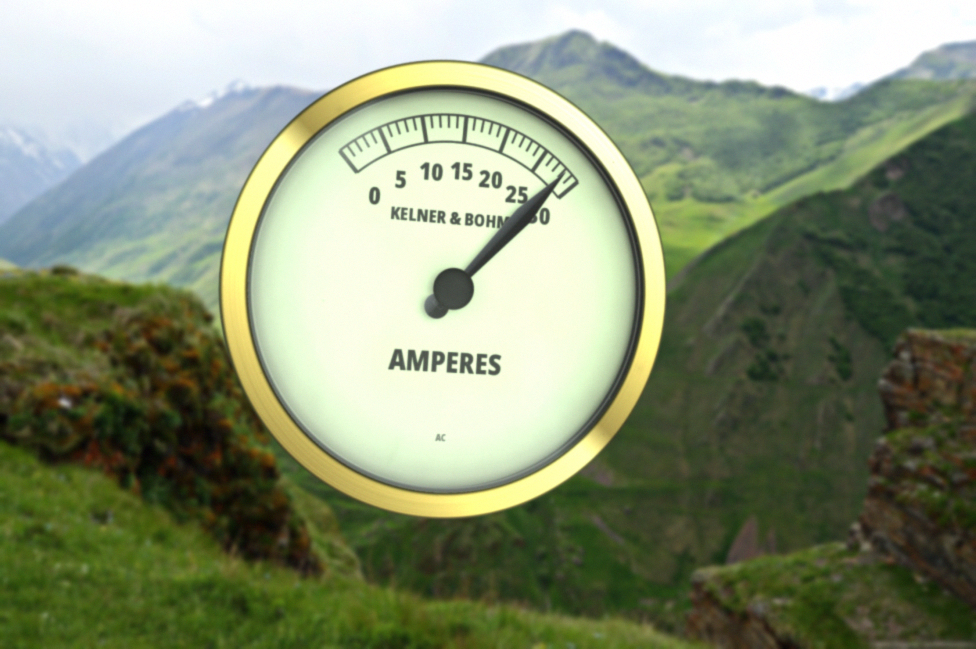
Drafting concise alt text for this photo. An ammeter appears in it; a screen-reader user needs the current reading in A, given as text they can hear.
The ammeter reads 28 A
